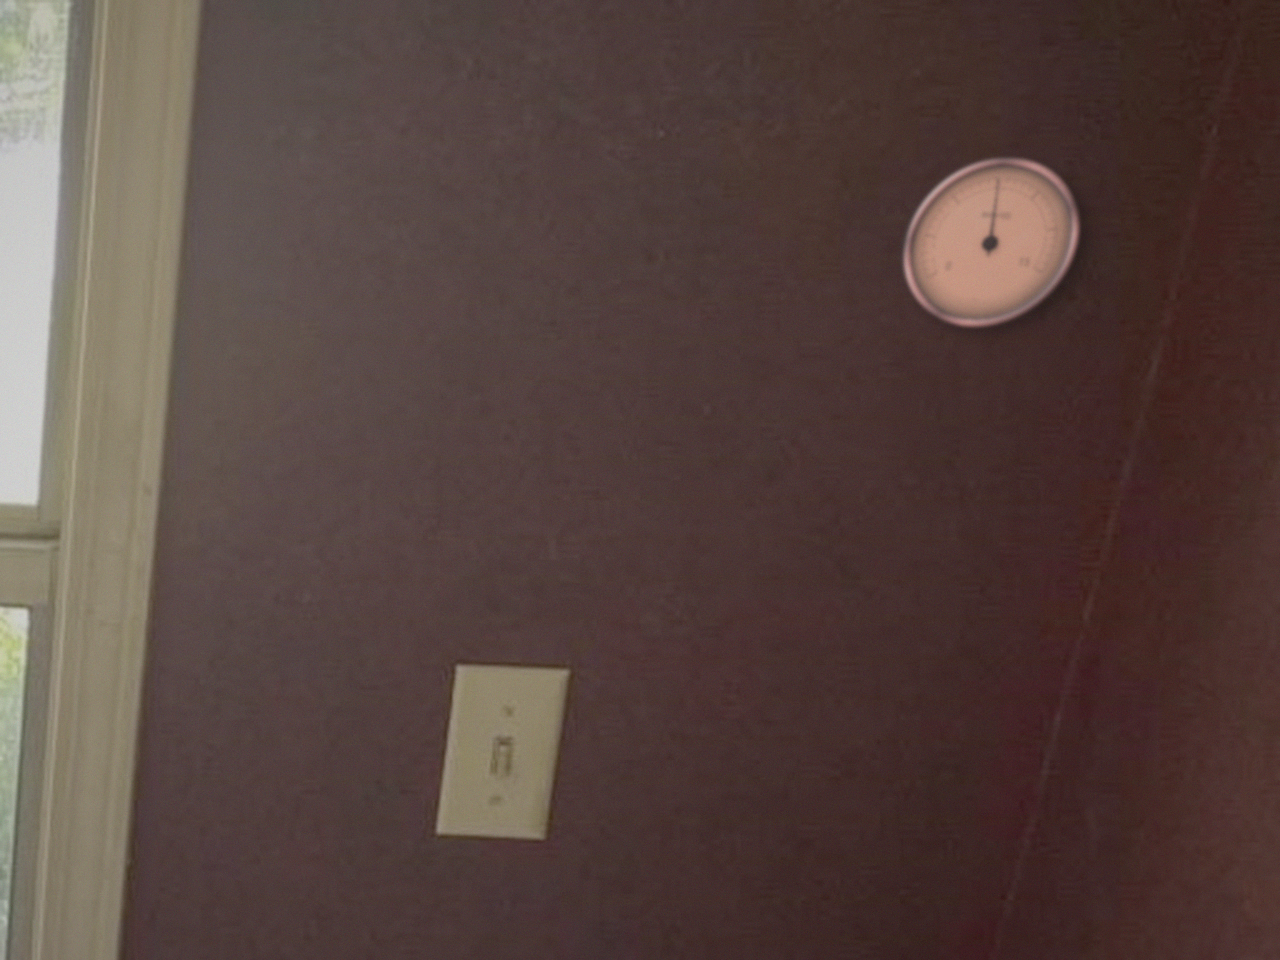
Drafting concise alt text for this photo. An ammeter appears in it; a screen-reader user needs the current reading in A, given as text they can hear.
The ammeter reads 7.5 A
